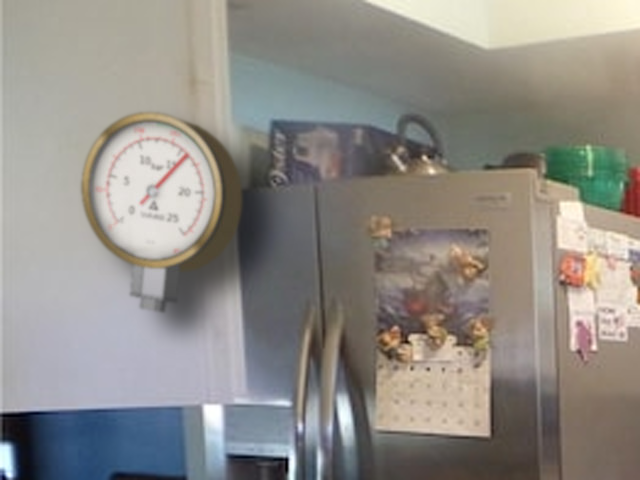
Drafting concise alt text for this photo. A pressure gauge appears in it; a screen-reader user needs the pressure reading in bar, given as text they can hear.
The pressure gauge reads 16 bar
